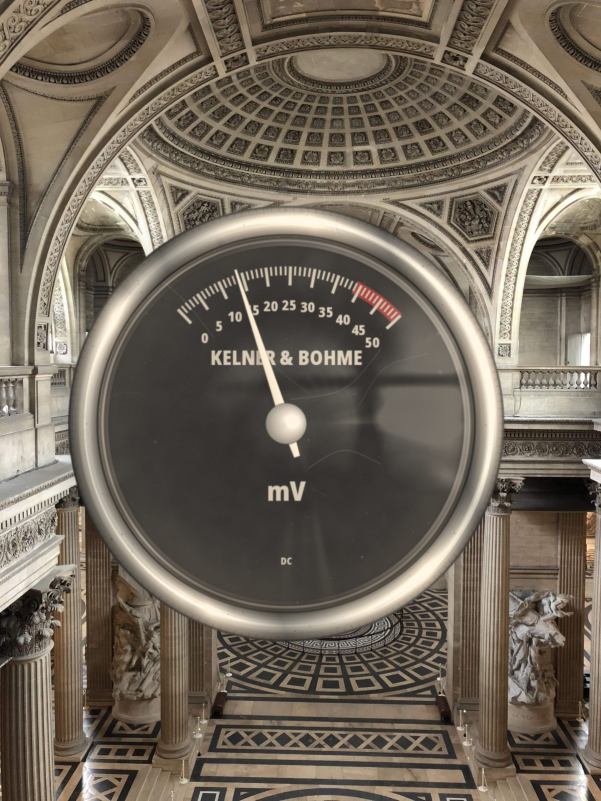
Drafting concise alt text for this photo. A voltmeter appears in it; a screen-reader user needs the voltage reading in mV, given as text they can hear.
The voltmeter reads 14 mV
